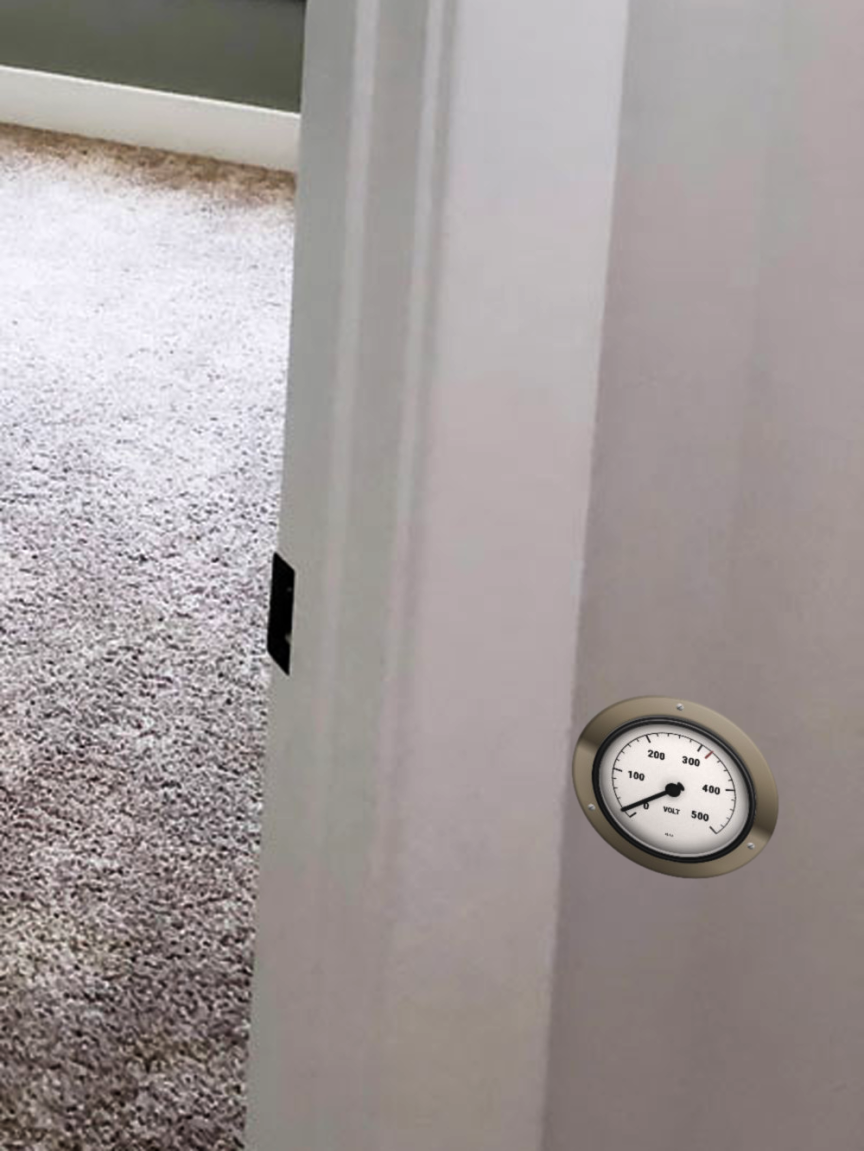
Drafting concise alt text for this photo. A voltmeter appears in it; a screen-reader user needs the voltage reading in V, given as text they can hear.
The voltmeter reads 20 V
